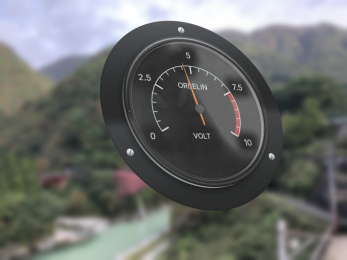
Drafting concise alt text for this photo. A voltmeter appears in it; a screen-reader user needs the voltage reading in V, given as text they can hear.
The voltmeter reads 4.5 V
